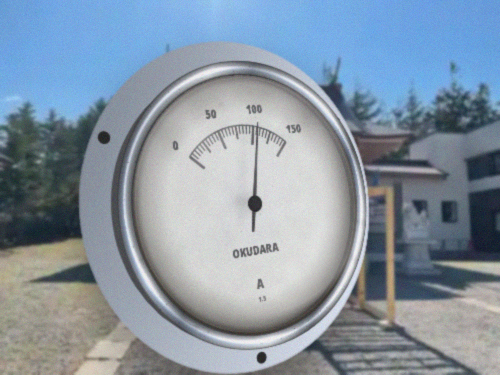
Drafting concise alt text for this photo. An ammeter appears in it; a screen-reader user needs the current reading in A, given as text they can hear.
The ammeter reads 100 A
